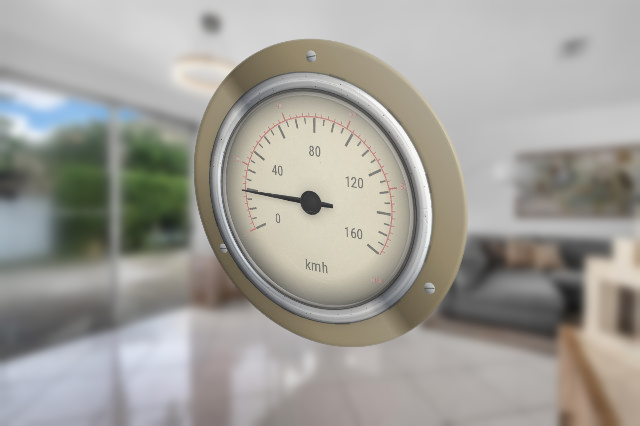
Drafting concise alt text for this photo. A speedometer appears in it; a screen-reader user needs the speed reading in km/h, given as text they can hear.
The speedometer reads 20 km/h
